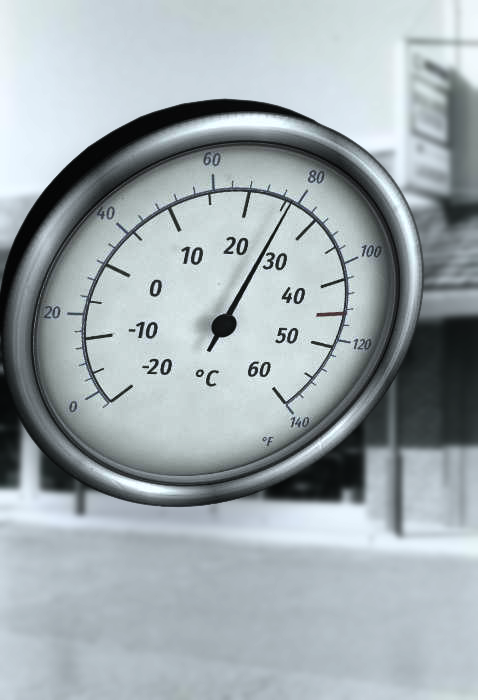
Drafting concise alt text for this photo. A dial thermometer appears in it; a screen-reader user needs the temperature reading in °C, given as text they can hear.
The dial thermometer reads 25 °C
